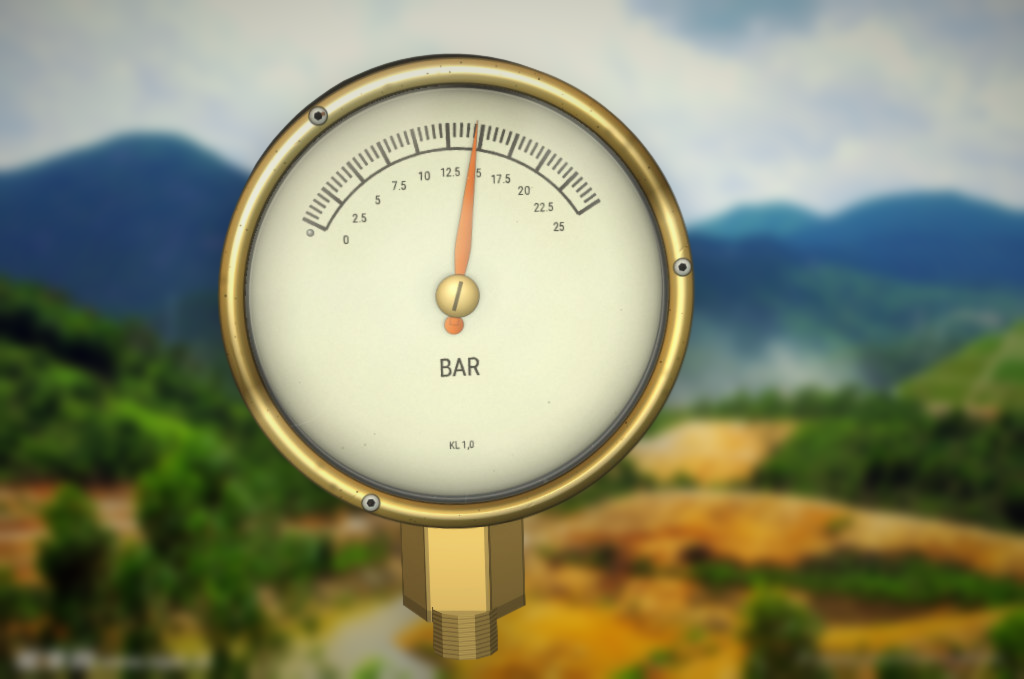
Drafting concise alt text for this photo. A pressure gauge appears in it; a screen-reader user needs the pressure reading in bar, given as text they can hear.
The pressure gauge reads 14.5 bar
